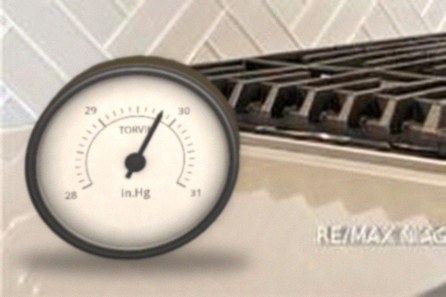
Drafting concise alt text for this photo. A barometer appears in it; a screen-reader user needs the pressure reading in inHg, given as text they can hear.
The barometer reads 29.8 inHg
